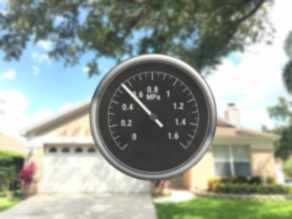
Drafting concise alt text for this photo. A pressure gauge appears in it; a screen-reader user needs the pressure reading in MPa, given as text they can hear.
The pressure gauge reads 0.55 MPa
